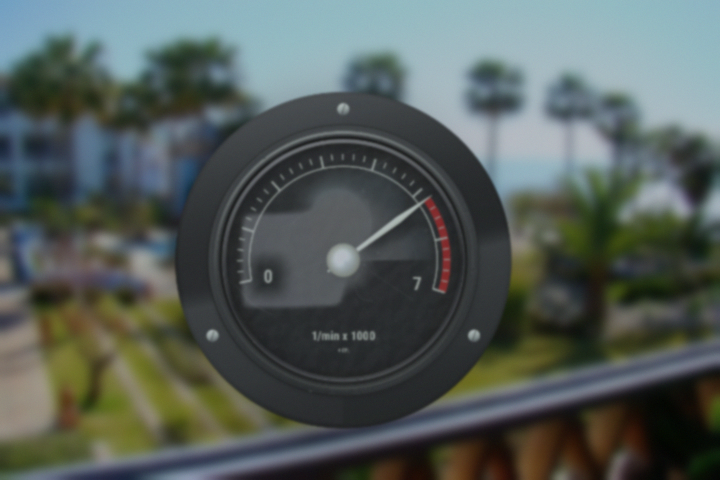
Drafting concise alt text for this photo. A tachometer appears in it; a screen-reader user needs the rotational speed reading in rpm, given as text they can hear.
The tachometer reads 5200 rpm
